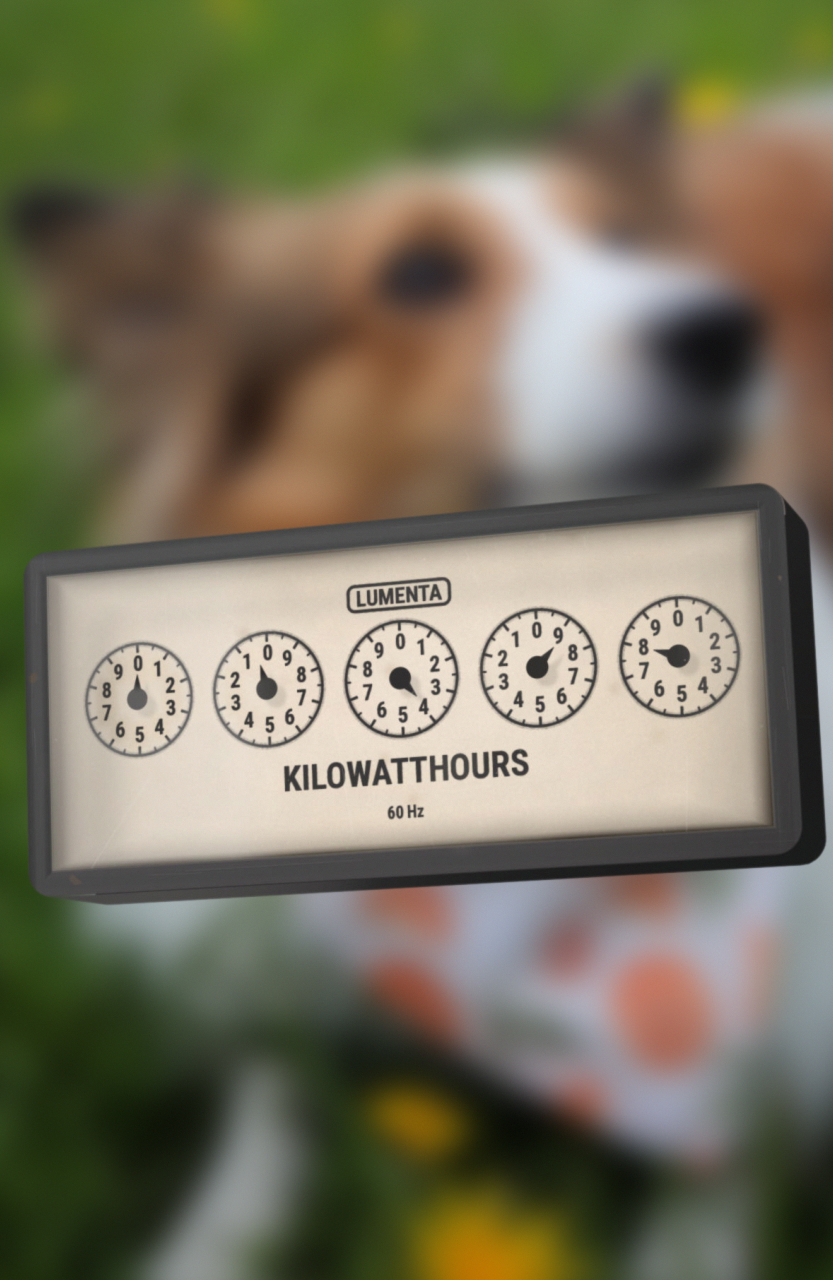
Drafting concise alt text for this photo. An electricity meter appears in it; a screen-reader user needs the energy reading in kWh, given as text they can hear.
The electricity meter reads 388 kWh
